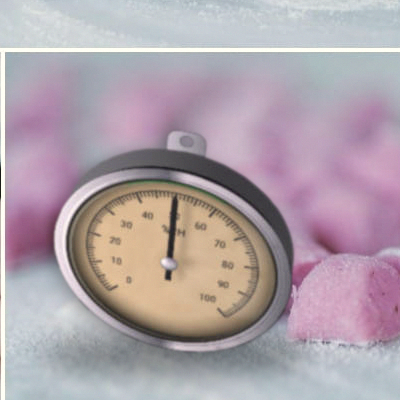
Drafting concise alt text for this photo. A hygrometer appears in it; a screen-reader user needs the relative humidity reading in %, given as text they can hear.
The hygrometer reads 50 %
